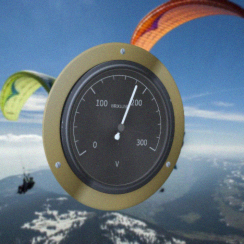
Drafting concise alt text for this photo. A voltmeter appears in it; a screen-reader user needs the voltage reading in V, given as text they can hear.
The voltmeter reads 180 V
